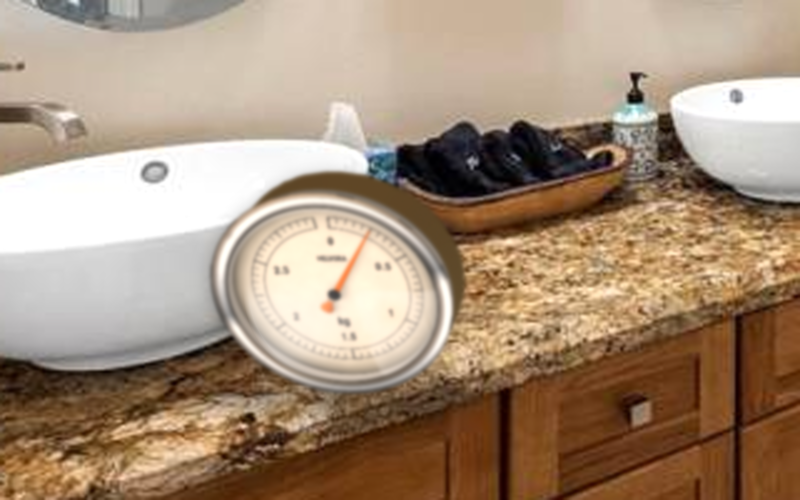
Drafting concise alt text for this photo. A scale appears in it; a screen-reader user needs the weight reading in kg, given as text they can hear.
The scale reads 0.25 kg
